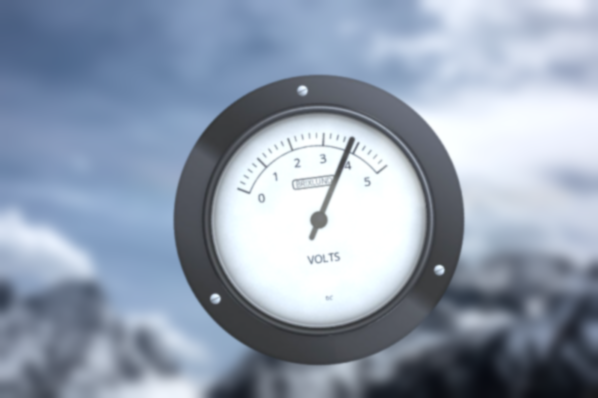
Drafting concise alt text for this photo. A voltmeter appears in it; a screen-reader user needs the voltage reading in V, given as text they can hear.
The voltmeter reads 3.8 V
